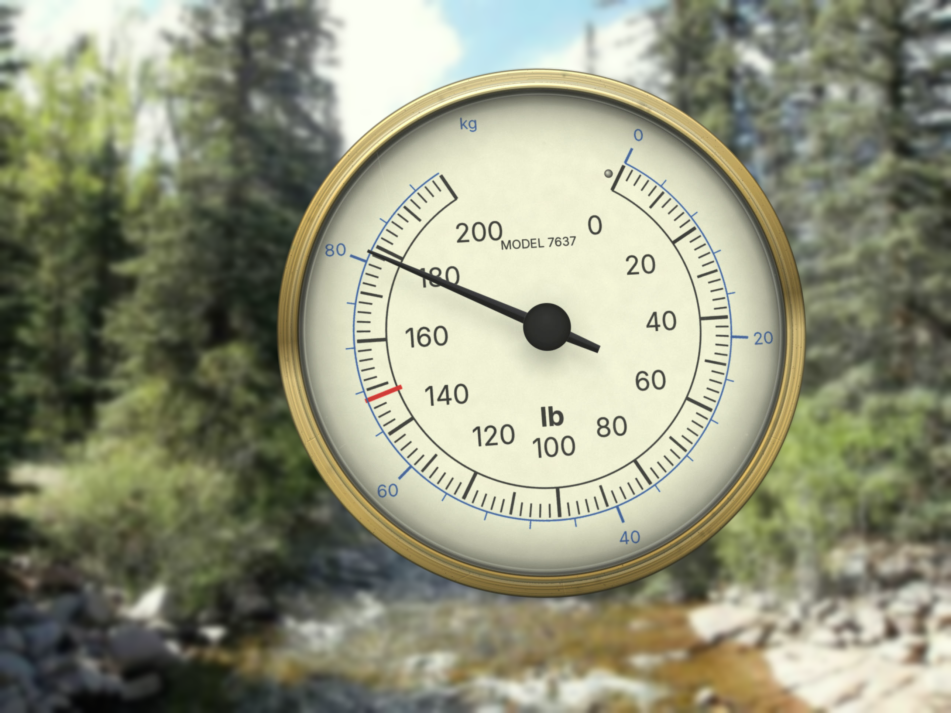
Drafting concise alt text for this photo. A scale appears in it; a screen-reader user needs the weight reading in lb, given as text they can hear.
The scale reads 178 lb
